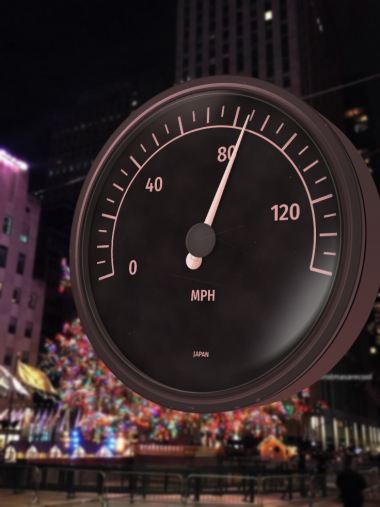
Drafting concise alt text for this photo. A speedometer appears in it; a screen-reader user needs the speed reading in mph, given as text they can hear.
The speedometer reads 85 mph
